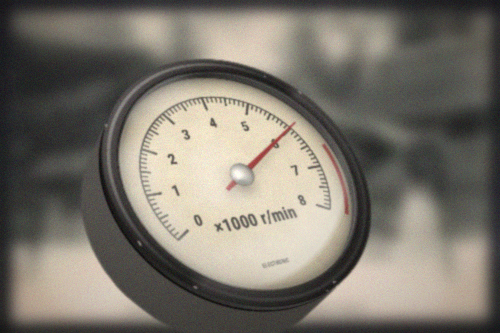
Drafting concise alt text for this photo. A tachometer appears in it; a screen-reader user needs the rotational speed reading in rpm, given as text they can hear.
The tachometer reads 6000 rpm
